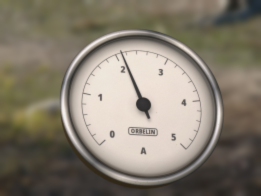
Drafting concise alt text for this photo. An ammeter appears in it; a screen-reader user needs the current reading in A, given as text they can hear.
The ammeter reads 2.1 A
